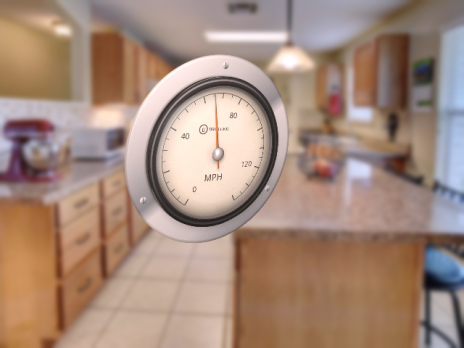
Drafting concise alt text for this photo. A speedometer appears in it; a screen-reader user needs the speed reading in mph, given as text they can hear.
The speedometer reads 65 mph
